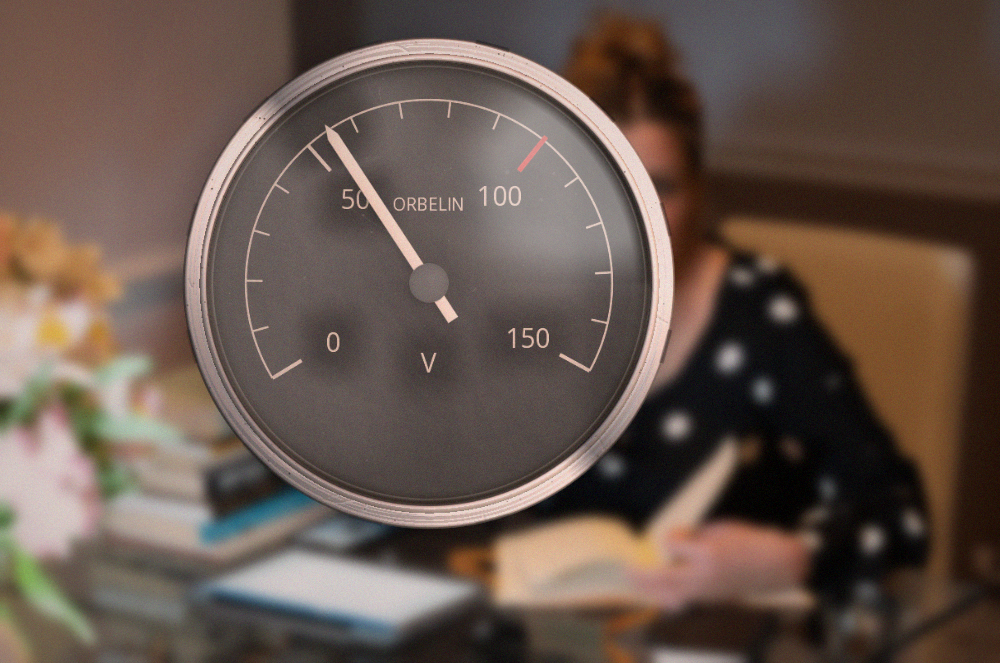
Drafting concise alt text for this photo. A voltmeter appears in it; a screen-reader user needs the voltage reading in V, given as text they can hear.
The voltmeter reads 55 V
